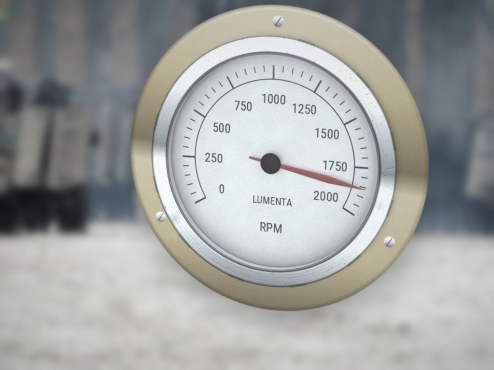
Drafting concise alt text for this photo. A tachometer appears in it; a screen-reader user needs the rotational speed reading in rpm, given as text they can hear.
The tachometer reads 1850 rpm
